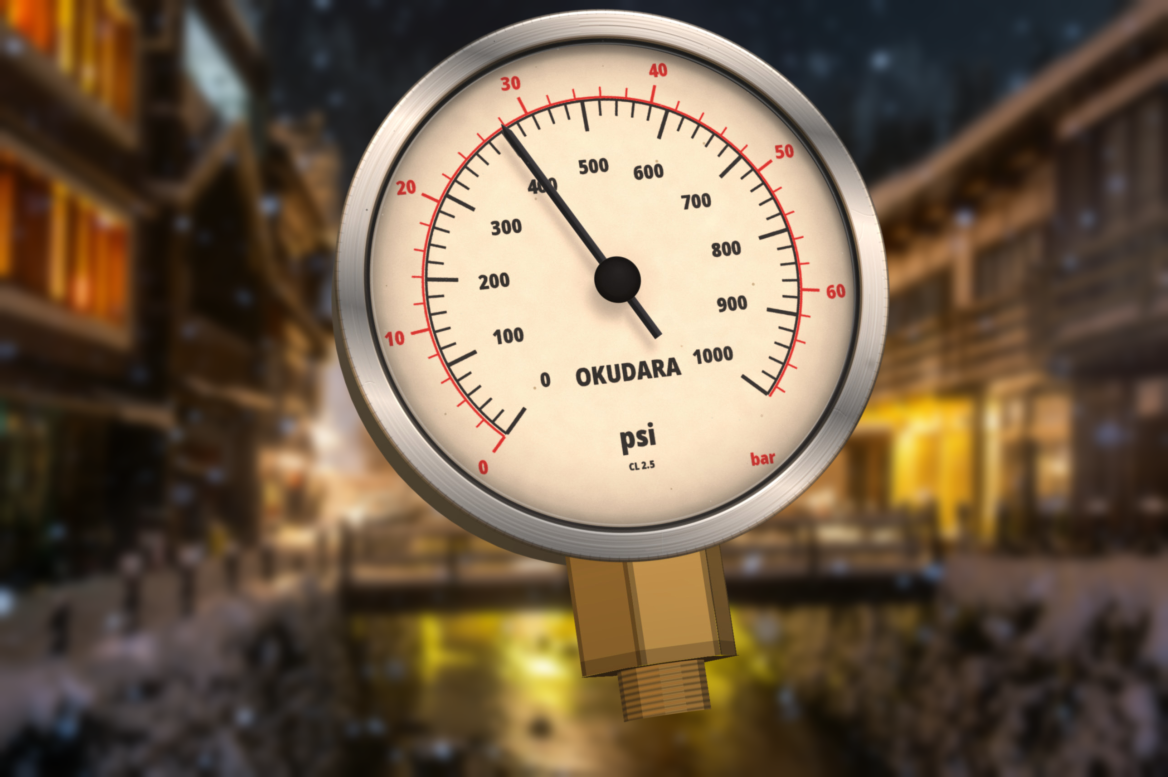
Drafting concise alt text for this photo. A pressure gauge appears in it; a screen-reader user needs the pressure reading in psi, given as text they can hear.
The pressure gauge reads 400 psi
